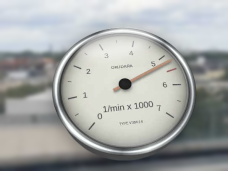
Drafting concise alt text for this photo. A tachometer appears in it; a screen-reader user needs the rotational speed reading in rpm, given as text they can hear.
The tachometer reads 5250 rpm
